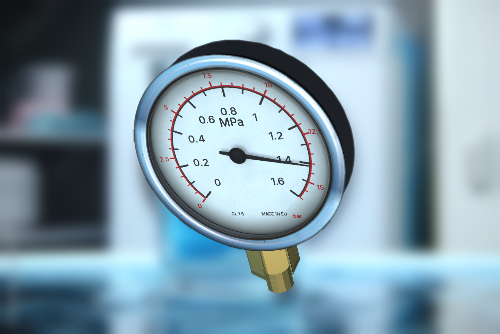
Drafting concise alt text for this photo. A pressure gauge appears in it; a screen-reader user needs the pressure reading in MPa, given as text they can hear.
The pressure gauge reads 1.4 MPa
